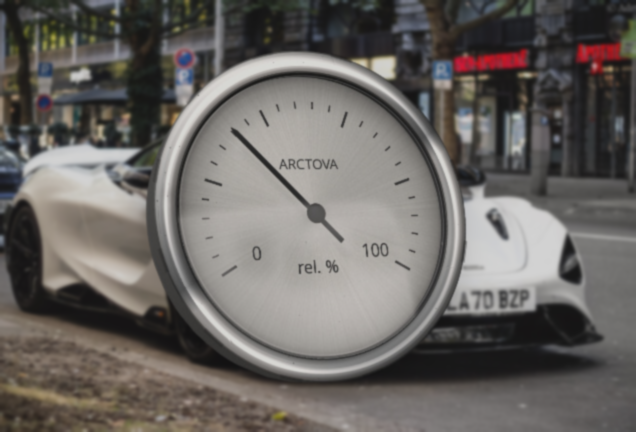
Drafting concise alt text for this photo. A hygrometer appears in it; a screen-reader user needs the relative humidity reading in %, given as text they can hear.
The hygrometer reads 32 %
